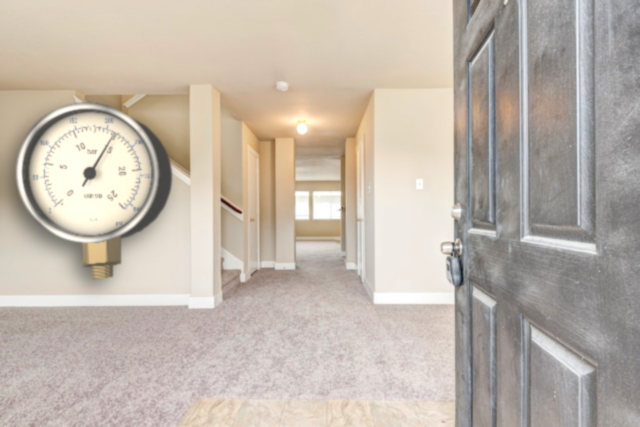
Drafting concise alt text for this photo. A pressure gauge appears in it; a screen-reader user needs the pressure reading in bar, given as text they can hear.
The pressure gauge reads 15 bar
